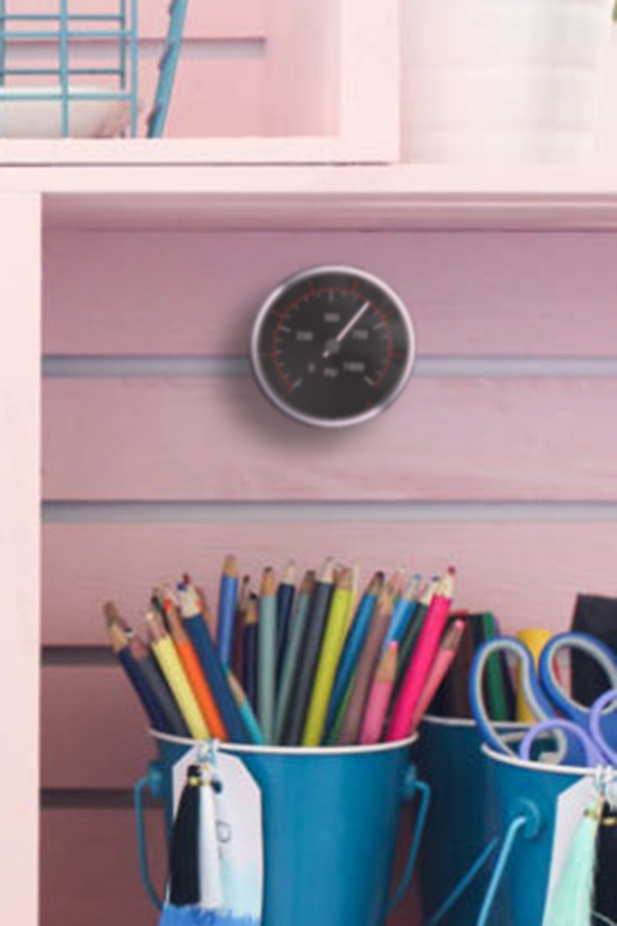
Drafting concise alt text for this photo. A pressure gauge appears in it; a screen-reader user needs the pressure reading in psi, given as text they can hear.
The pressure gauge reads 650 psi
